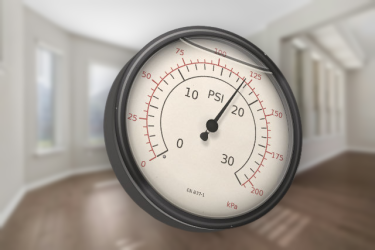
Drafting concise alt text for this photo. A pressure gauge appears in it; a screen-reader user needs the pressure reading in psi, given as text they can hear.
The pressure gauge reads 17.5 psi
